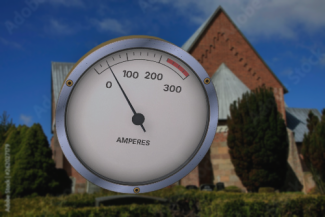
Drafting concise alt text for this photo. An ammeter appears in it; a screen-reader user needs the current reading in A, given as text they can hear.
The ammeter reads 40 A
